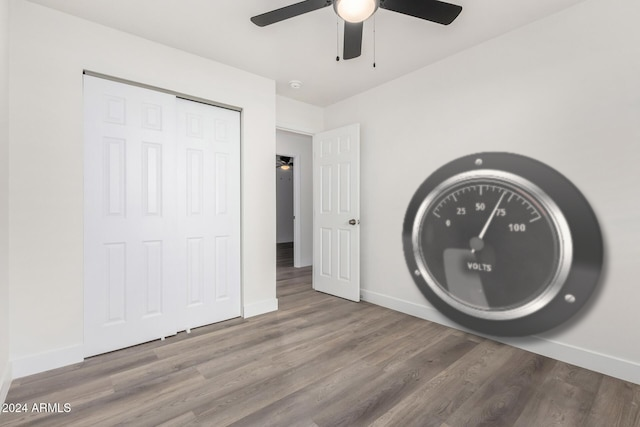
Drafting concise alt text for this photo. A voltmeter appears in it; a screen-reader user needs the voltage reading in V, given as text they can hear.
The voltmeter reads 70 V
